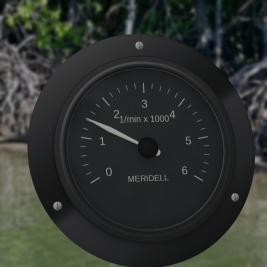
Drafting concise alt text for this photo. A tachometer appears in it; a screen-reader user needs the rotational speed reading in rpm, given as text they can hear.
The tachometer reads 1400 rpm
